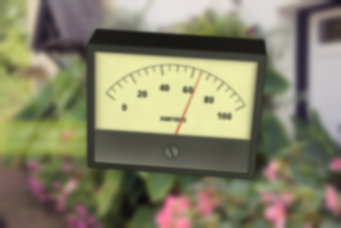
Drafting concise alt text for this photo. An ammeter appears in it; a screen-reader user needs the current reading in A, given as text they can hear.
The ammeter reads 65 A
